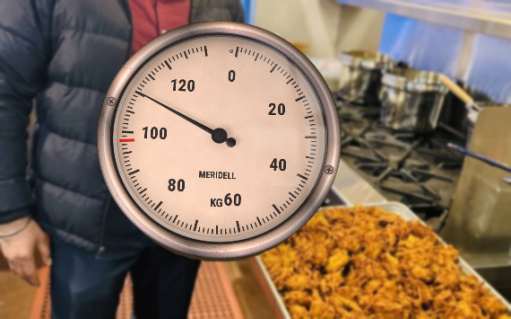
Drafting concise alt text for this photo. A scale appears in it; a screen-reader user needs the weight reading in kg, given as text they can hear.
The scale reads 110 kg
